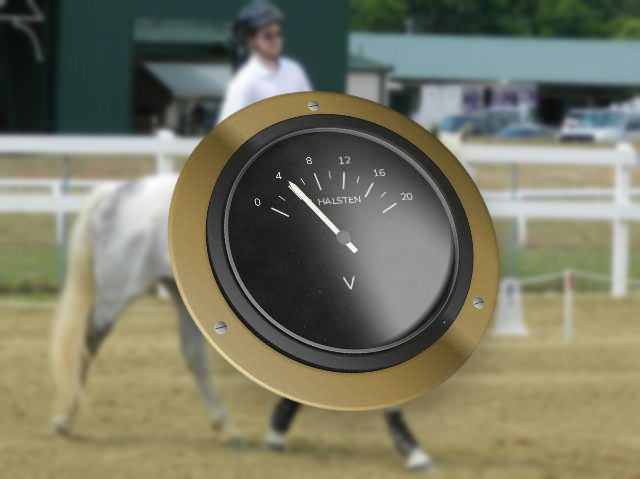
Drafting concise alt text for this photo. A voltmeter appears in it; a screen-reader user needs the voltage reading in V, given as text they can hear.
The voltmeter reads 4 V
